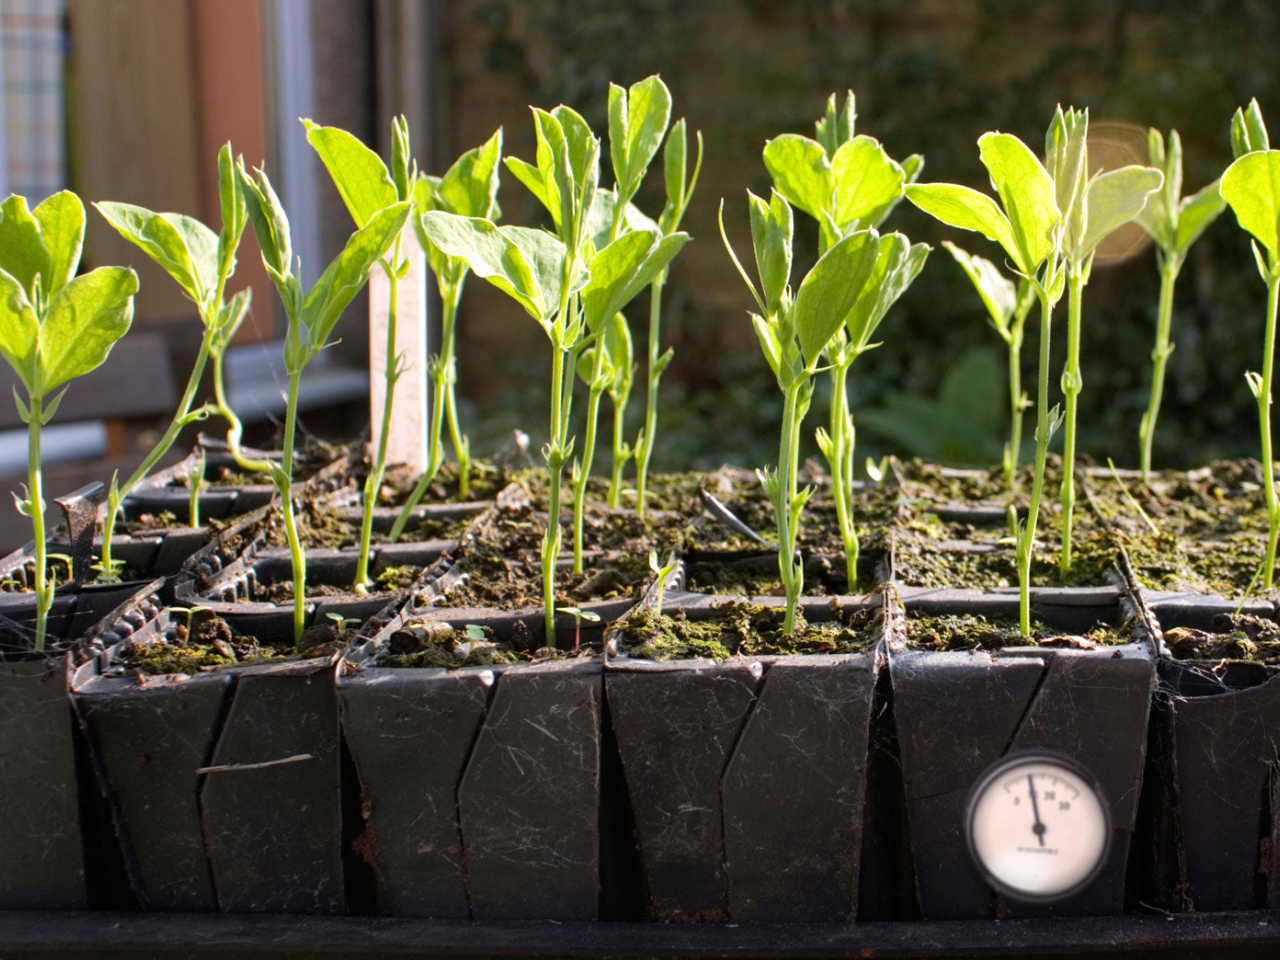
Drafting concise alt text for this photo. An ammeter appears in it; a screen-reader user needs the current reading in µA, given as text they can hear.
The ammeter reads 10 µA
